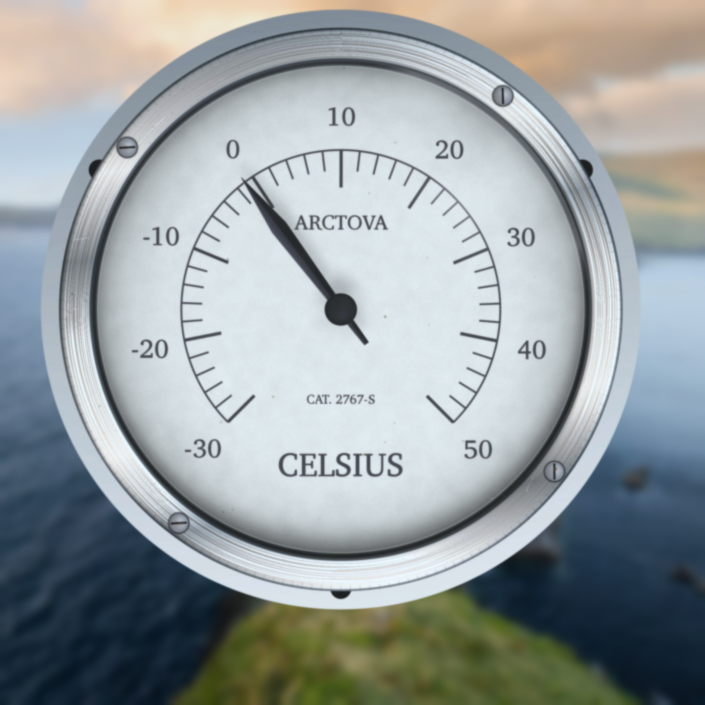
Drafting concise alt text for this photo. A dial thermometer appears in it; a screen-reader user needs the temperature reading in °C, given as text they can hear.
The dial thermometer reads -1 °C
